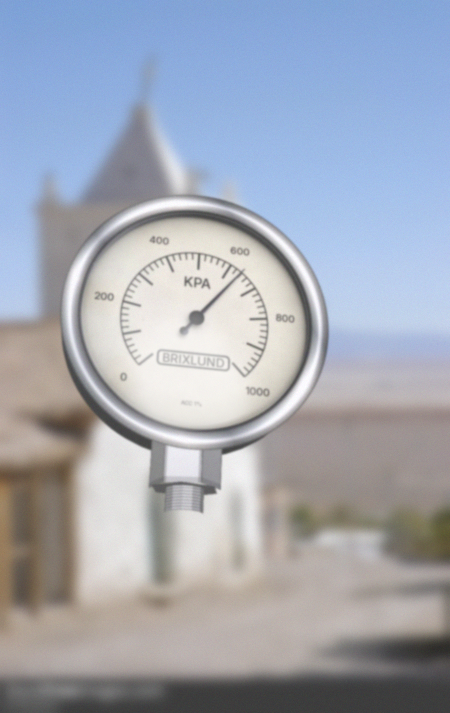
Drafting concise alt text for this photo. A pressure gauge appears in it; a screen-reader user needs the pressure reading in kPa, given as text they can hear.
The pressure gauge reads 640 kPa
